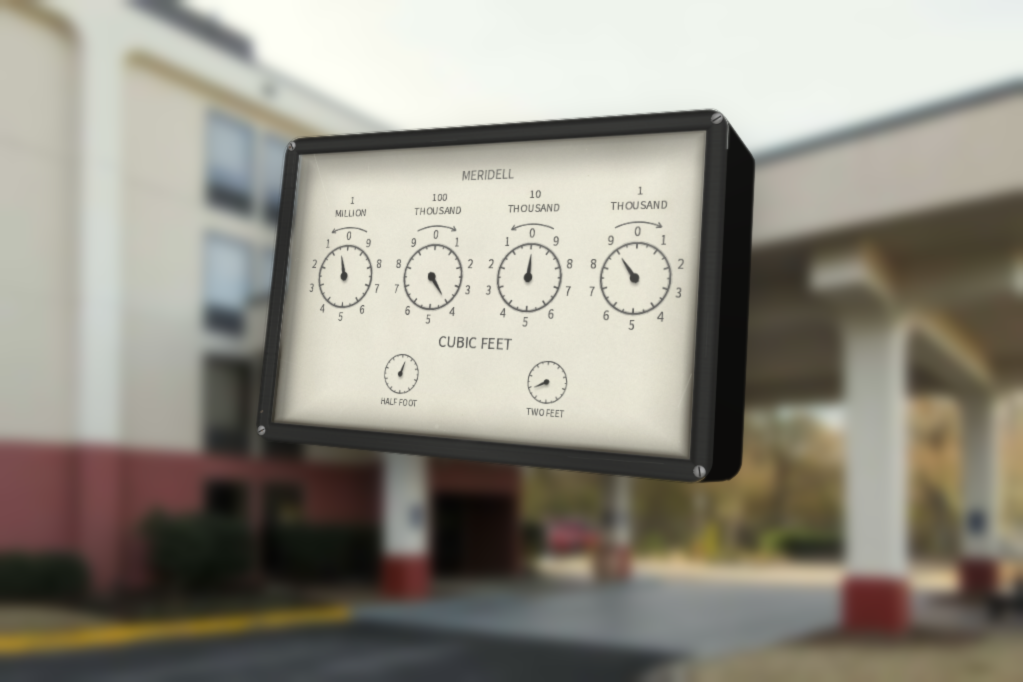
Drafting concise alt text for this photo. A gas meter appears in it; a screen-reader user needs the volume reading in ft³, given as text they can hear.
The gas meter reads 39900 ft³
